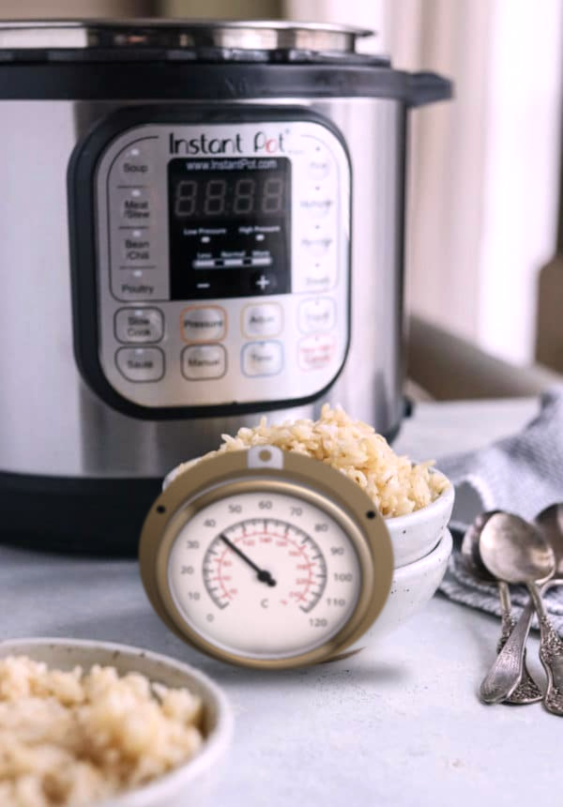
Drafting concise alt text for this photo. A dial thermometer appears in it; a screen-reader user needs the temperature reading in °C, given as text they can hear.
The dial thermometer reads 40 °C
